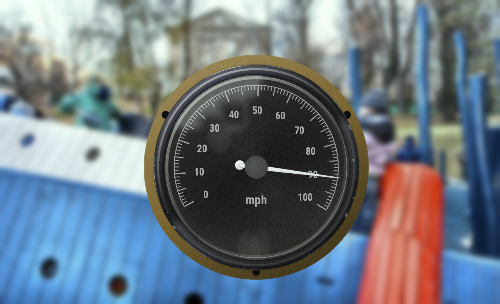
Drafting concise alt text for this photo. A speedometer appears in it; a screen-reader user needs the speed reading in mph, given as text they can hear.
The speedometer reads 90 mph
